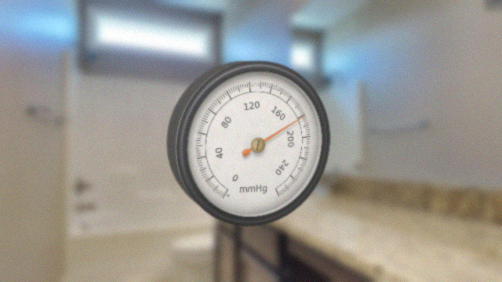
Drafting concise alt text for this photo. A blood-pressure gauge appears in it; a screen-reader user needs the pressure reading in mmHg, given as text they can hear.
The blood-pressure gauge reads 180 mmHg
